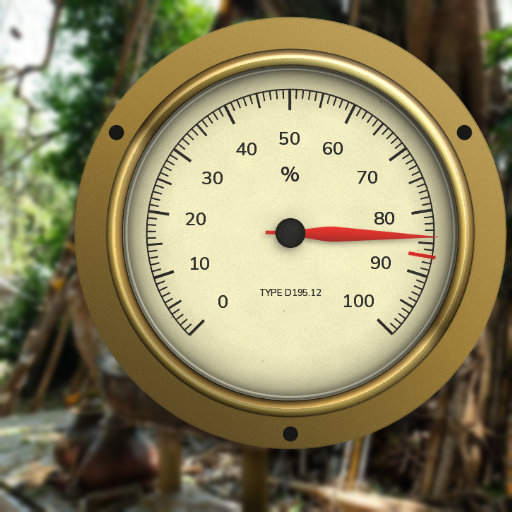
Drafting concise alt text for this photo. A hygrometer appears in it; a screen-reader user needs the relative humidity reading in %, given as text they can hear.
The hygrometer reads 84 %
